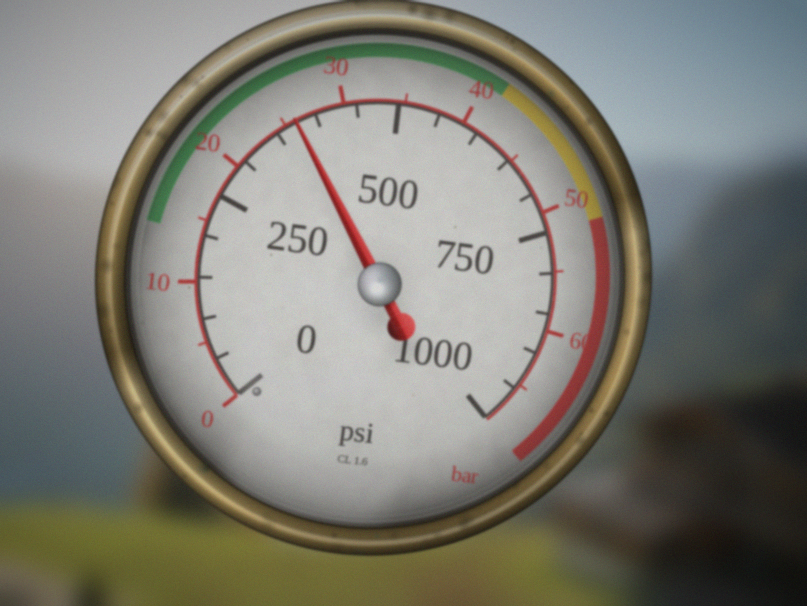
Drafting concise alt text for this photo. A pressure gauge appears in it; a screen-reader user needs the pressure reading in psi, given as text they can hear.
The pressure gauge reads 375 psi
